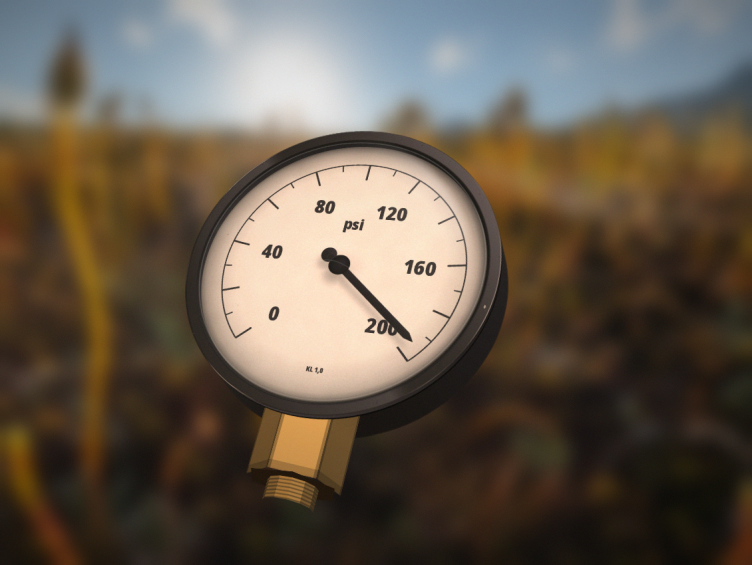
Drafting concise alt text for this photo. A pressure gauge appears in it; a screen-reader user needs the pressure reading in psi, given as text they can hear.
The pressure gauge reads 195 psi
